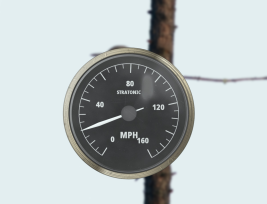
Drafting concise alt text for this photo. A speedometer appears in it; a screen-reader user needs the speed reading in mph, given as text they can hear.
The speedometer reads 20 mph
